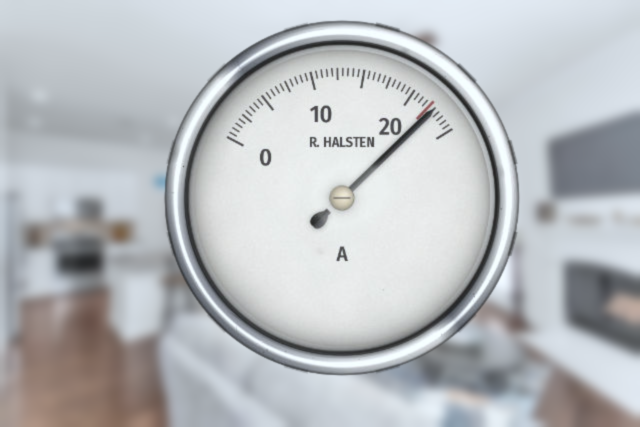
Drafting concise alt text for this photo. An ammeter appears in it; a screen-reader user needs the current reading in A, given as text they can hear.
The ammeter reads 22.5 A
